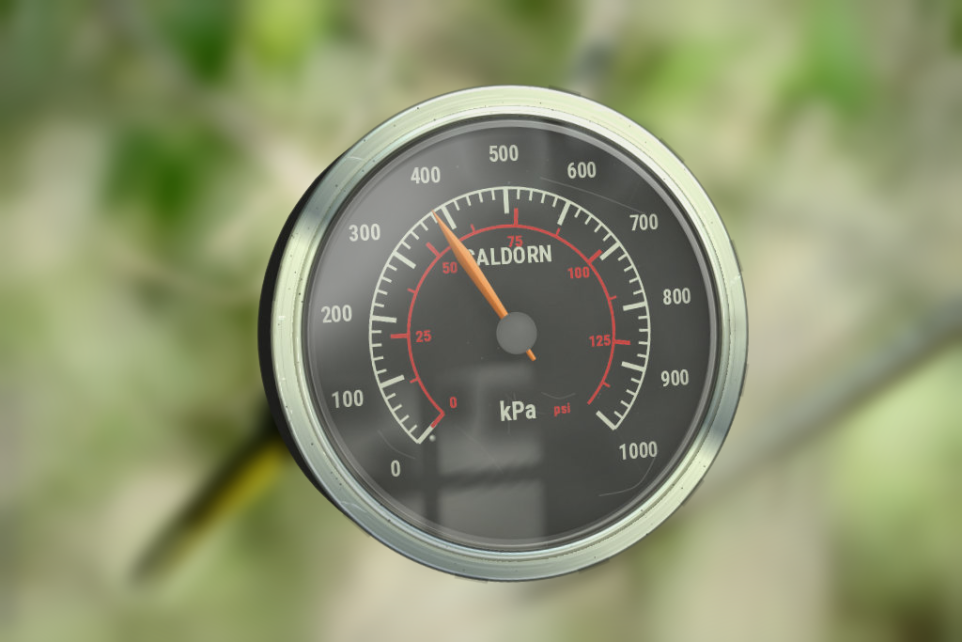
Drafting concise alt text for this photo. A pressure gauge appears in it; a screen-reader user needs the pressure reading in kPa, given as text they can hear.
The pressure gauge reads 380 kPa
